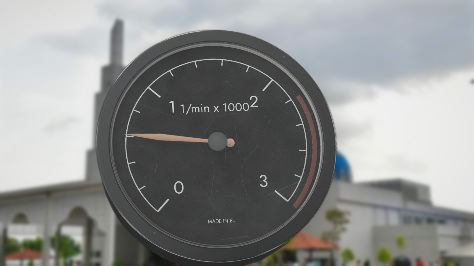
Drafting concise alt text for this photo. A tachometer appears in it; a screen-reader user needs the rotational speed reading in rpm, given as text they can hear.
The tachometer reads 600 rpm
